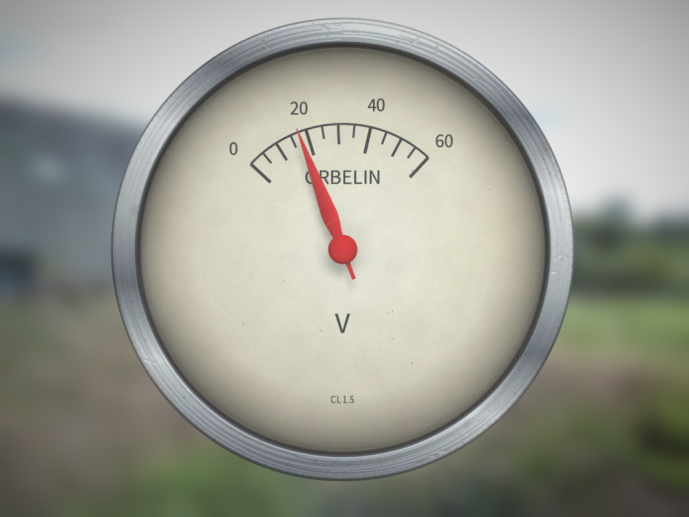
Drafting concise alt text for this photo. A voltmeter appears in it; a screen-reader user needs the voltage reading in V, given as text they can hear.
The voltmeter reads 17.5 V
